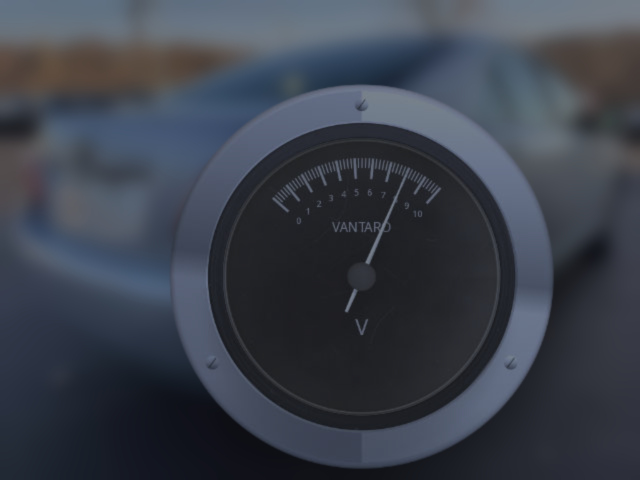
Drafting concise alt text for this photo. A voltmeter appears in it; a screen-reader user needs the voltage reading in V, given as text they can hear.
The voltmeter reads 8 V
